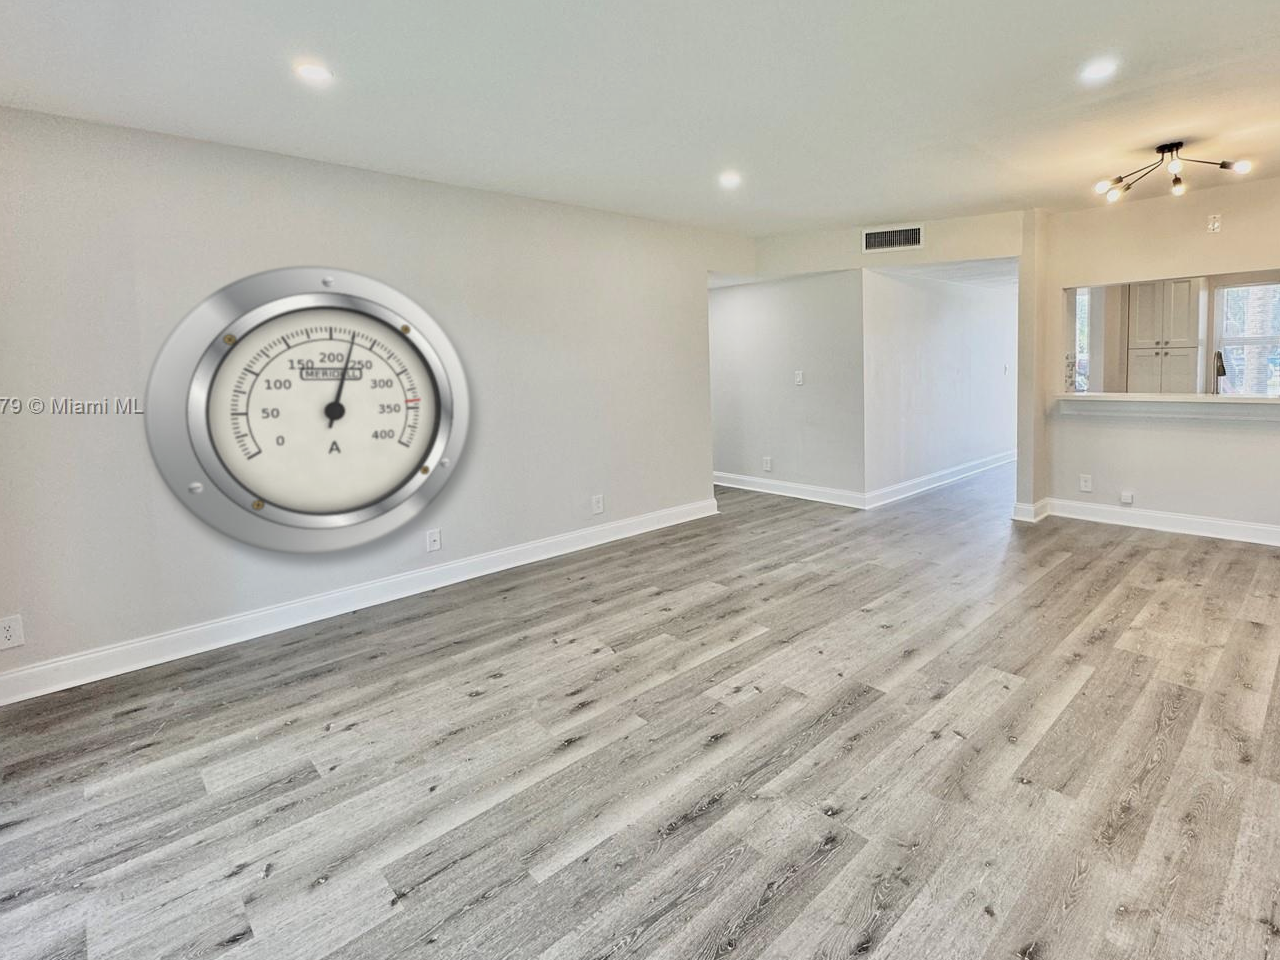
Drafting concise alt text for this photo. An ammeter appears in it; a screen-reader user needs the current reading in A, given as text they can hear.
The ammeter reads 225 A
